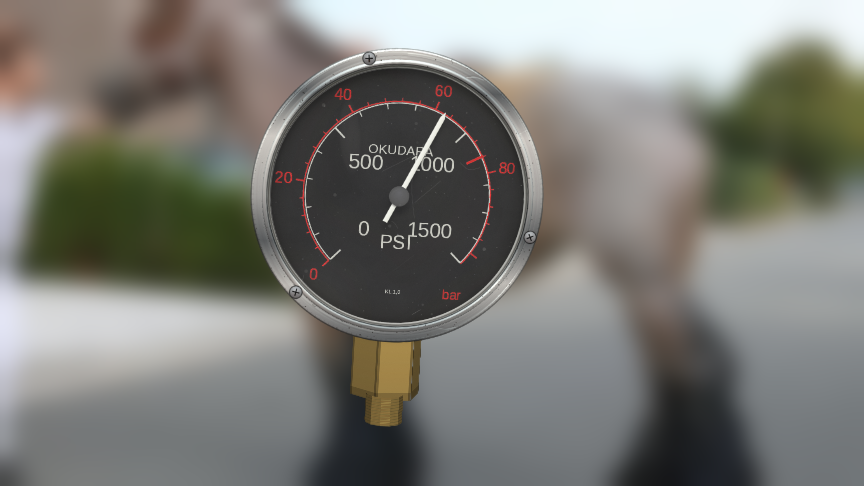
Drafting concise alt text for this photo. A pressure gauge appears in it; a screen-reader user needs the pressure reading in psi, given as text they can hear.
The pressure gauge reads 900 psi
